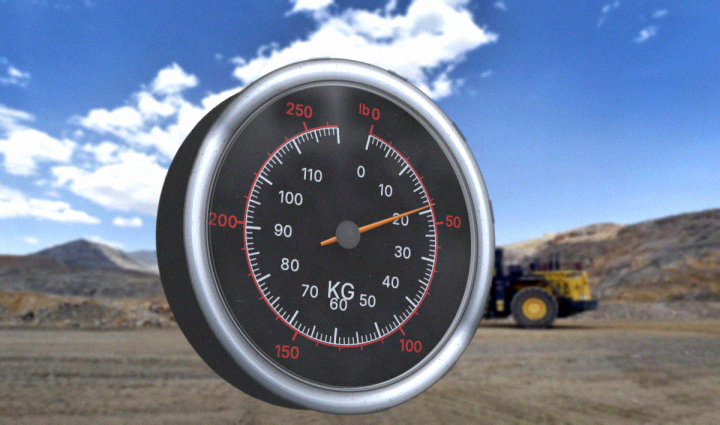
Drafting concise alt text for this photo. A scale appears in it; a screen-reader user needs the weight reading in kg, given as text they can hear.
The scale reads 19 kg
